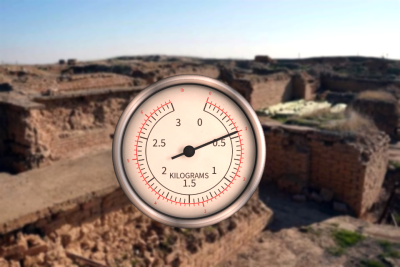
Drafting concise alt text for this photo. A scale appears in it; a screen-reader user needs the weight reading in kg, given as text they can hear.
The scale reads 0.45 kg
